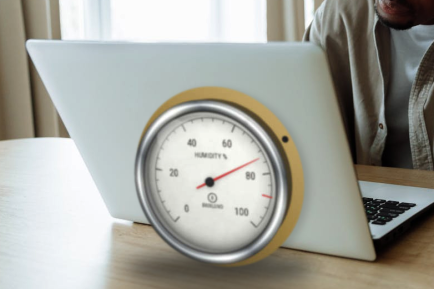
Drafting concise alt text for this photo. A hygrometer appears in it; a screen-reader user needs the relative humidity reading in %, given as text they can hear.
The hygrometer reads 74 %
